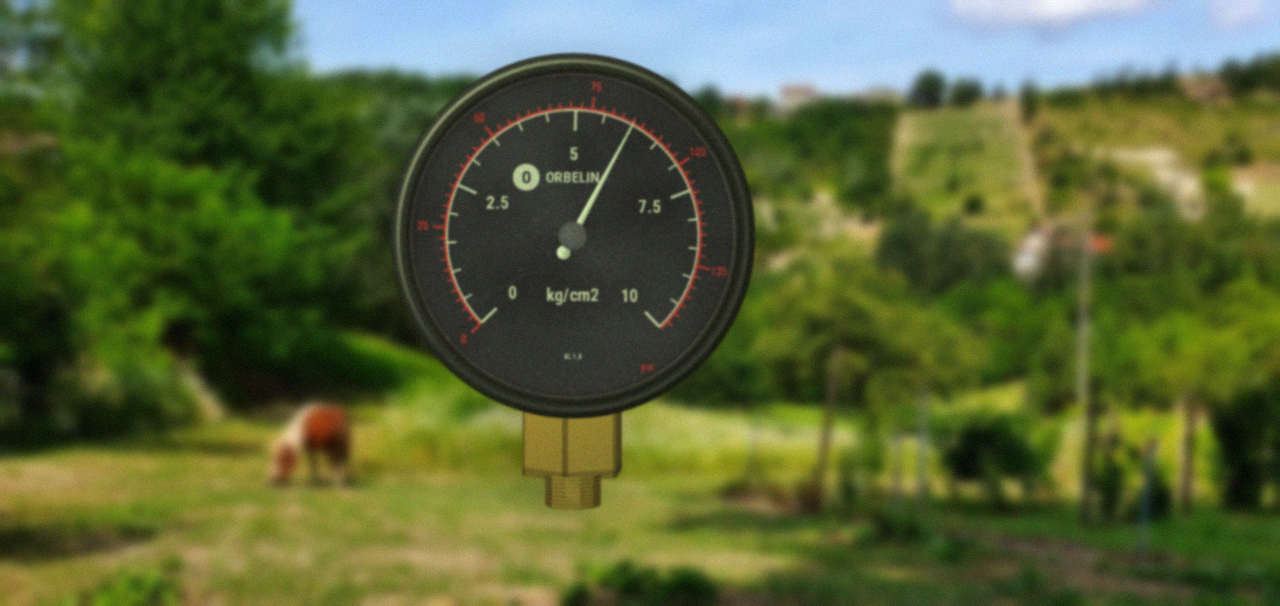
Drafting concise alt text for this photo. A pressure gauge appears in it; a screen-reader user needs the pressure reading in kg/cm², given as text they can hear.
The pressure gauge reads 6 kg/cm²
